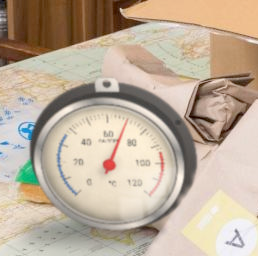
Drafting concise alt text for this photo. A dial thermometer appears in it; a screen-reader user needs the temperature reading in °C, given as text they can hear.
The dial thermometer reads 70 °C
